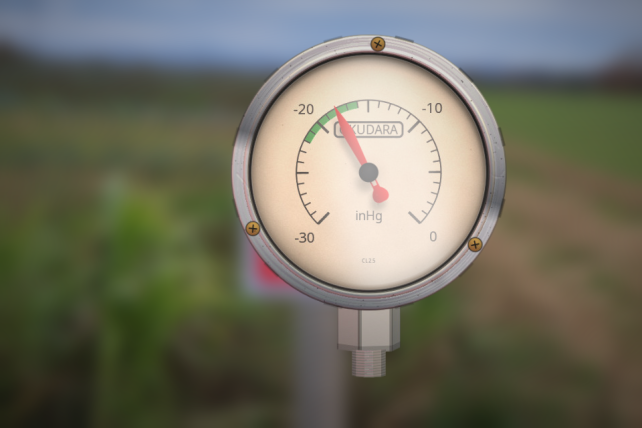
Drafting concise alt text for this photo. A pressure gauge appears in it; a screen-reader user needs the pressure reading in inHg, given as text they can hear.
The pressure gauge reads -18 inHg
